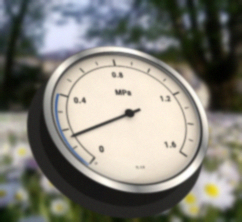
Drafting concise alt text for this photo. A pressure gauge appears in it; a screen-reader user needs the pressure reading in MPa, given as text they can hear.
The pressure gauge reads 0.15 MPa
